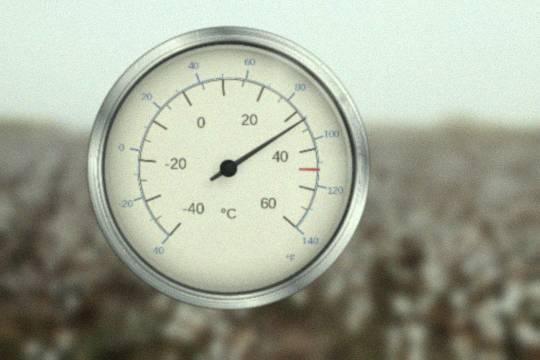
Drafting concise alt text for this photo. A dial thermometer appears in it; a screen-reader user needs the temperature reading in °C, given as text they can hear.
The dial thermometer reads 32.5 °C
